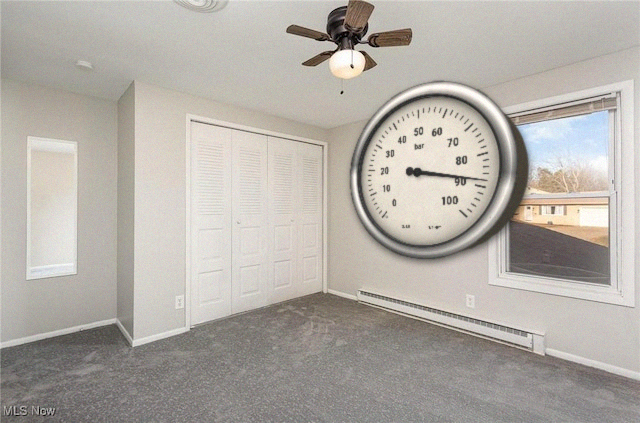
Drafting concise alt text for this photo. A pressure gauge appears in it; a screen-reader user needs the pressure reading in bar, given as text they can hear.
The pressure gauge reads 88 bar
